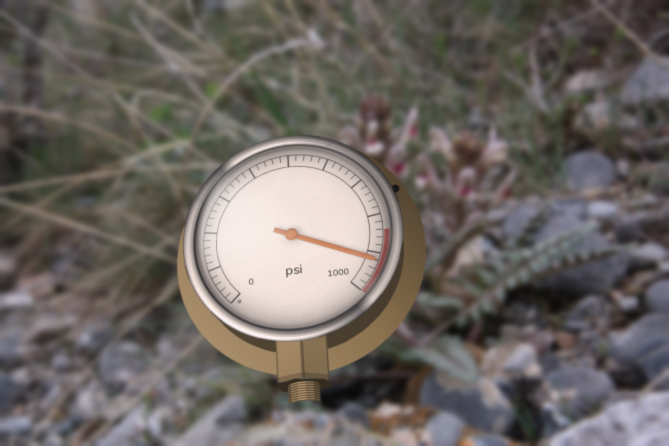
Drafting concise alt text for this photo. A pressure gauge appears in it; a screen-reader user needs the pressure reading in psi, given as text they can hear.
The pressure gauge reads 920 psi
